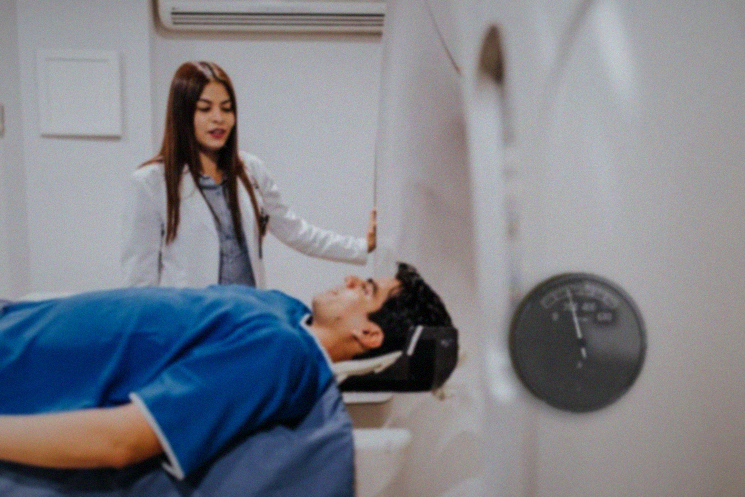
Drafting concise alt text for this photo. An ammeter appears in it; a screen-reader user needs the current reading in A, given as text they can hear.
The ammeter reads 200 A
